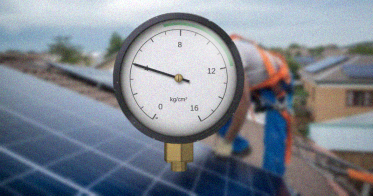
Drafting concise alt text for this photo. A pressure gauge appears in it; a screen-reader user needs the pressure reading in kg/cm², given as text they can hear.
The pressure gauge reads 4 kg/cm²
